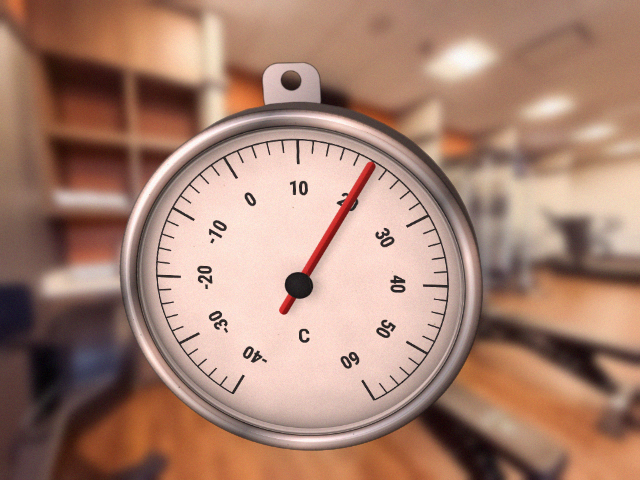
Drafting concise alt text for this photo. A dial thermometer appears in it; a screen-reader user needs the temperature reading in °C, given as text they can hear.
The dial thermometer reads 20 °C
